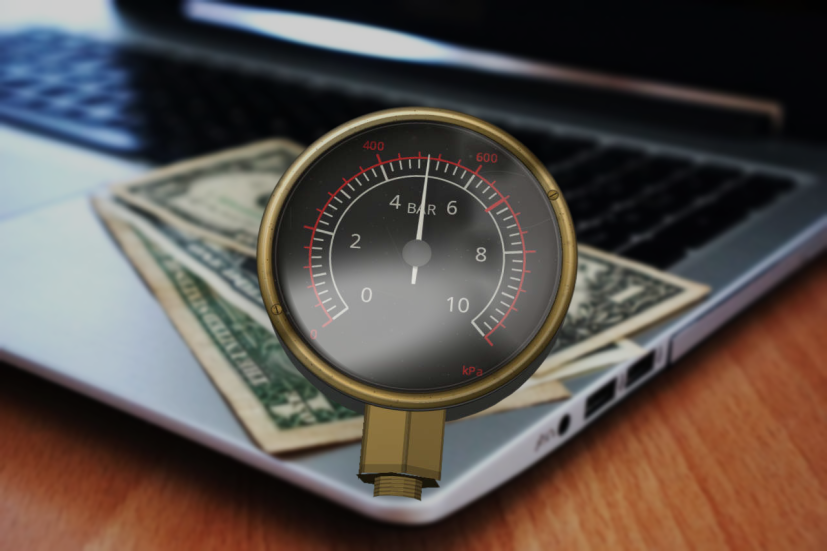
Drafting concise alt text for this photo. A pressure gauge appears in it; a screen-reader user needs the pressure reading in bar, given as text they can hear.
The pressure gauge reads 5 bar
